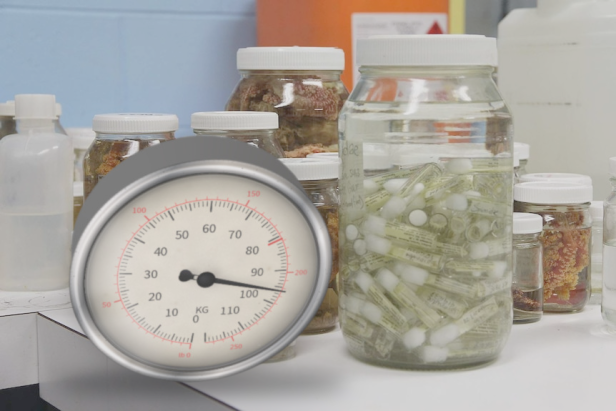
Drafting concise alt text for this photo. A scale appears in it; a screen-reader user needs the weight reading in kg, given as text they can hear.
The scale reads 95 kg
